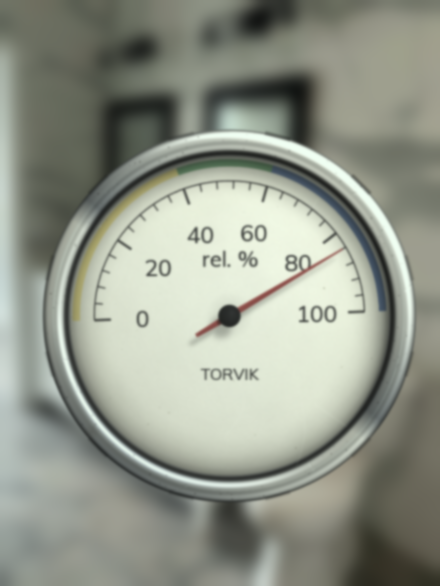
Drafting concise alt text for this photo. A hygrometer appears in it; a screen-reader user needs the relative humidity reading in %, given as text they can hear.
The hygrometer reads 84 %
